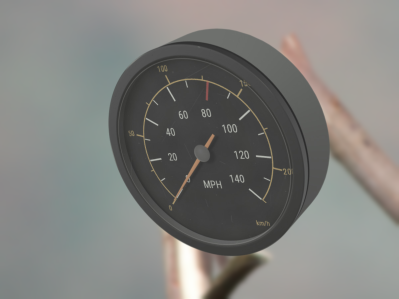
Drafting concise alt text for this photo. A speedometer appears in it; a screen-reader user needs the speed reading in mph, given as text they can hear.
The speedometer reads 0 mph
